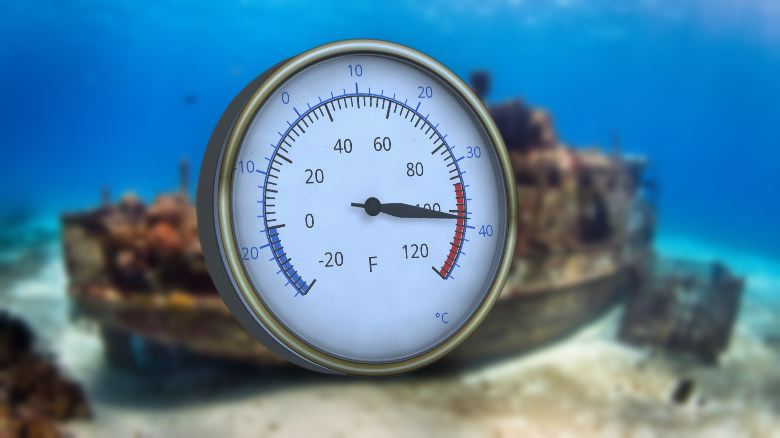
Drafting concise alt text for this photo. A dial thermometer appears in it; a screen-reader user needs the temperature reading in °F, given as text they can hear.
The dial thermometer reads 102 °F
